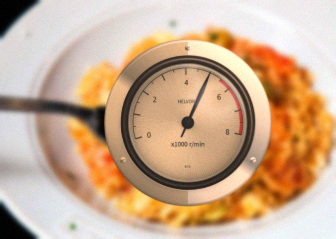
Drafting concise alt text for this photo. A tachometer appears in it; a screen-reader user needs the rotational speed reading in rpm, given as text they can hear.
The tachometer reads 5000 rpm
